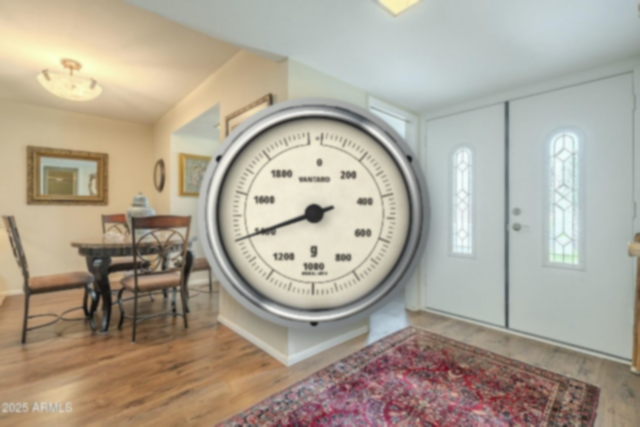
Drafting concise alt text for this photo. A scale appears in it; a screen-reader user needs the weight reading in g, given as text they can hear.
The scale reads 1400 g
